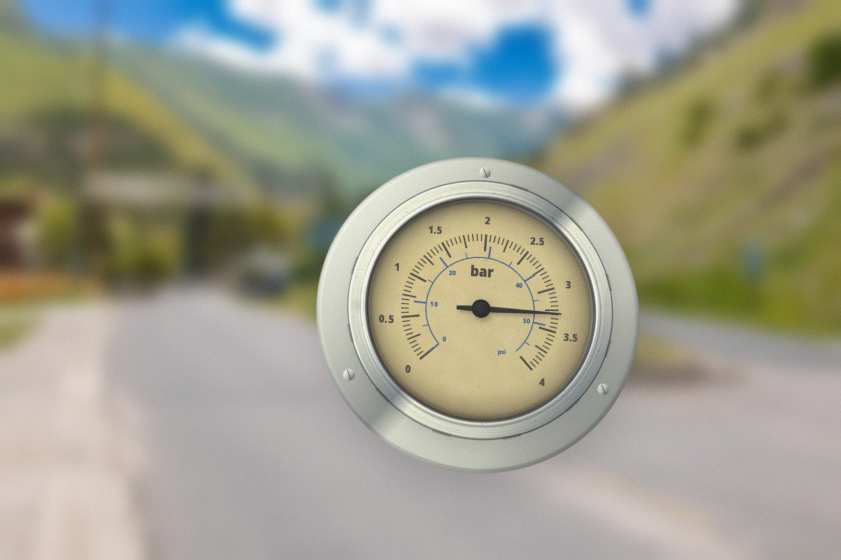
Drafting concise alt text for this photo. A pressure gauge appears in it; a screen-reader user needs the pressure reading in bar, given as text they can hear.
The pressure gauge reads 3.3 bar
